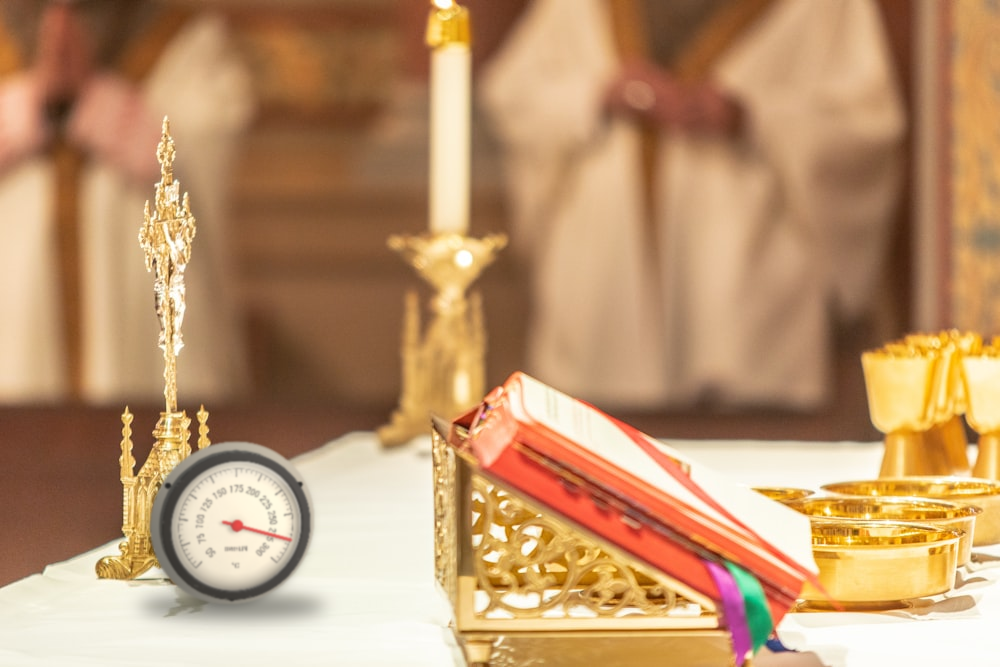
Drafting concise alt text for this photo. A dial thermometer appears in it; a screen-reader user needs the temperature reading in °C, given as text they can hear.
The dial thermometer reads 275 °C
